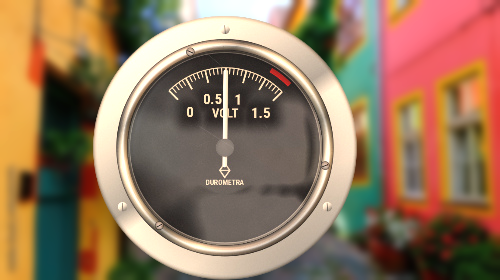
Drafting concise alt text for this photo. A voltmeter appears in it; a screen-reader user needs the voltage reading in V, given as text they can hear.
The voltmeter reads 0.75 V
